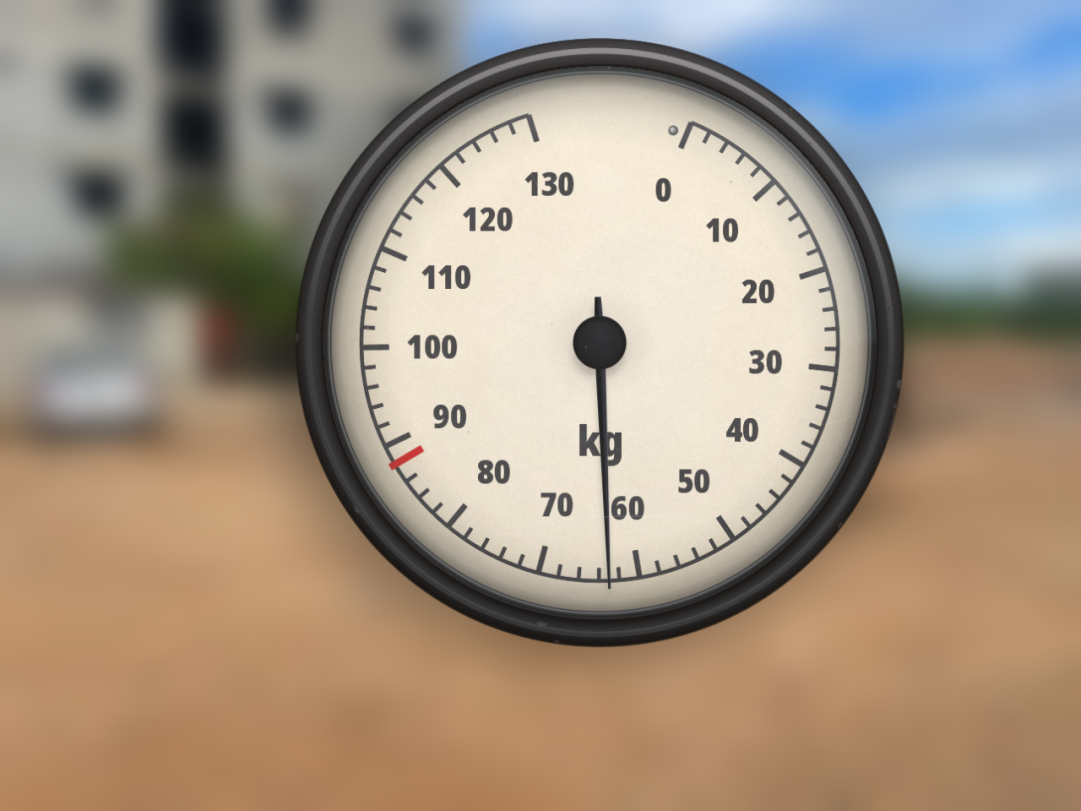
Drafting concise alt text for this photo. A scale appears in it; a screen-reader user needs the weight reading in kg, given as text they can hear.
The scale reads 63 kg
